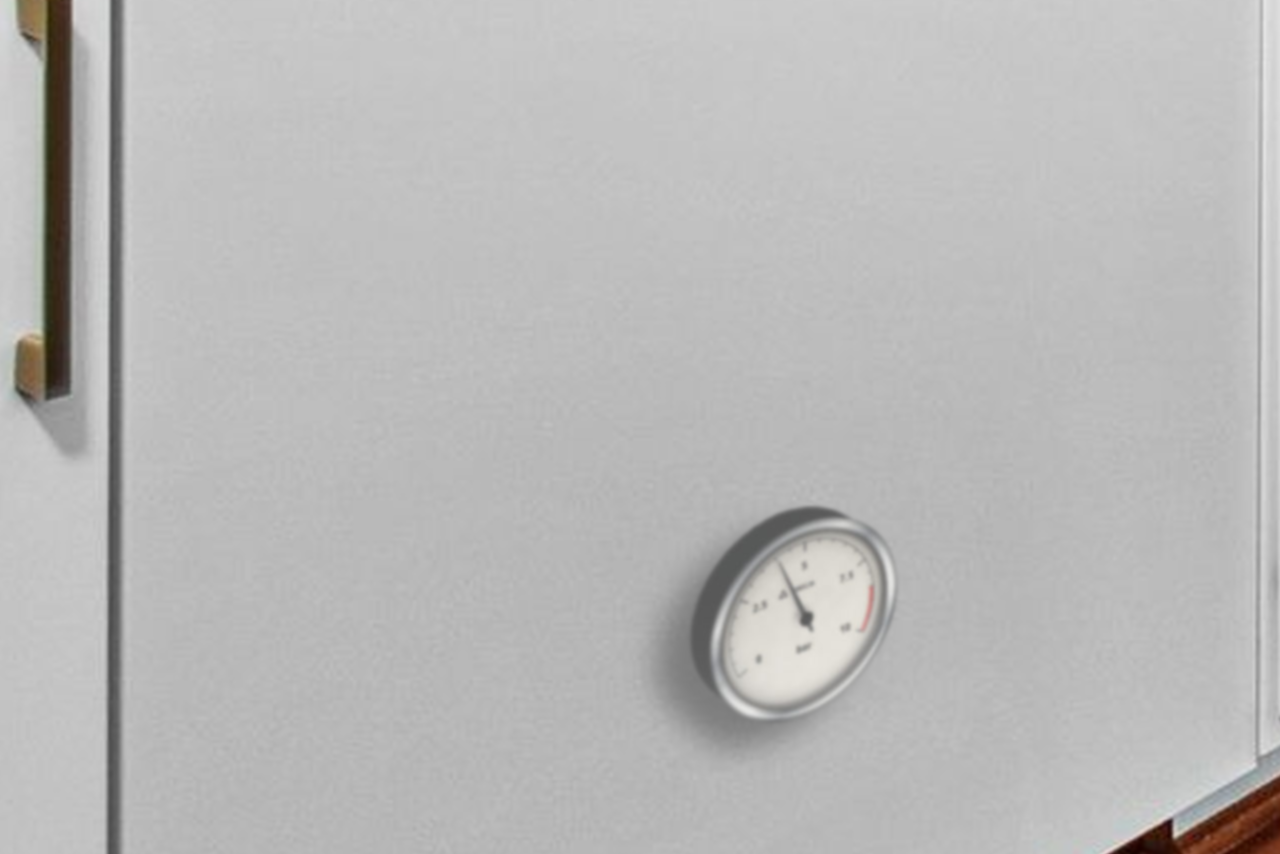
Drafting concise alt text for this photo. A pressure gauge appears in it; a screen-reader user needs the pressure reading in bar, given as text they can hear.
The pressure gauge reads 4 bar
